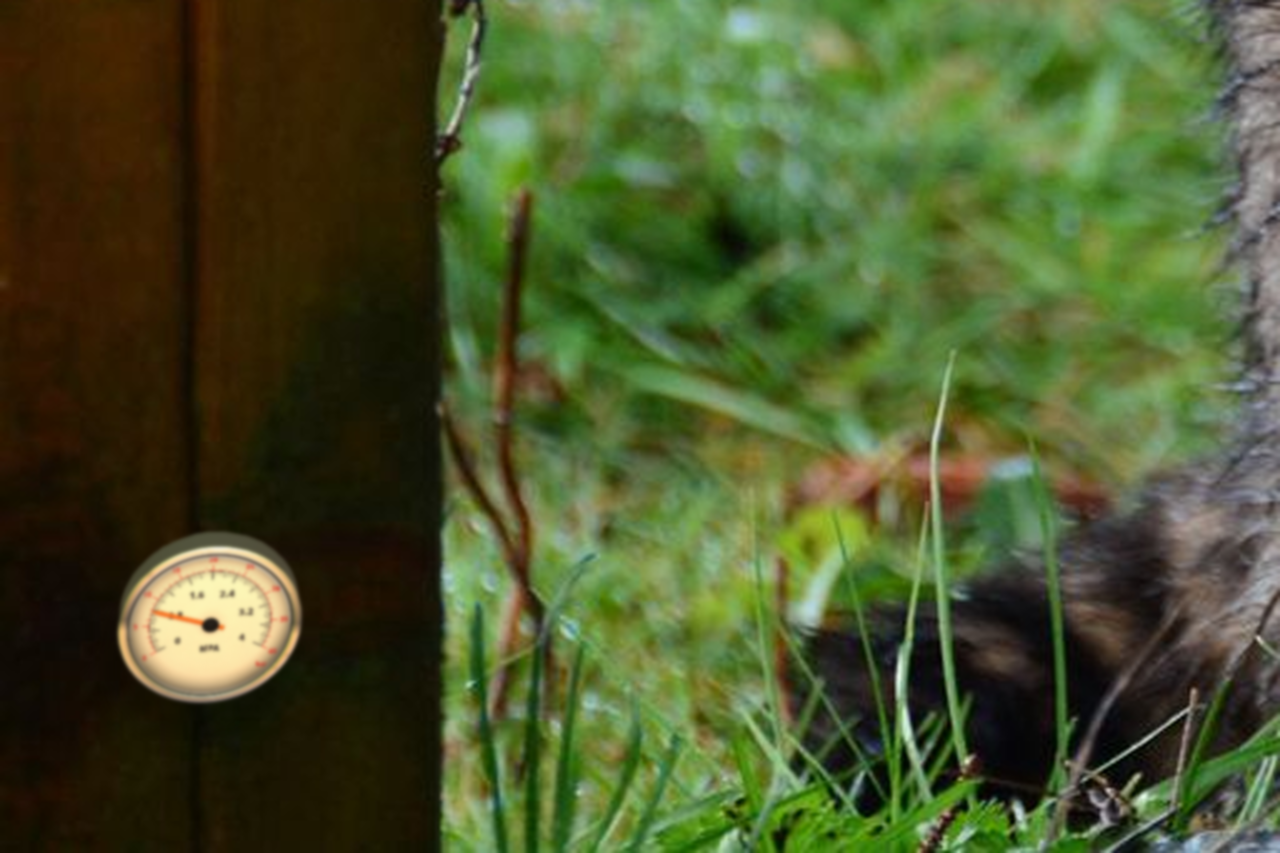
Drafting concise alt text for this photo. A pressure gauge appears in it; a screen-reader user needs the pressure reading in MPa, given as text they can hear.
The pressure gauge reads 0.8 MPa
